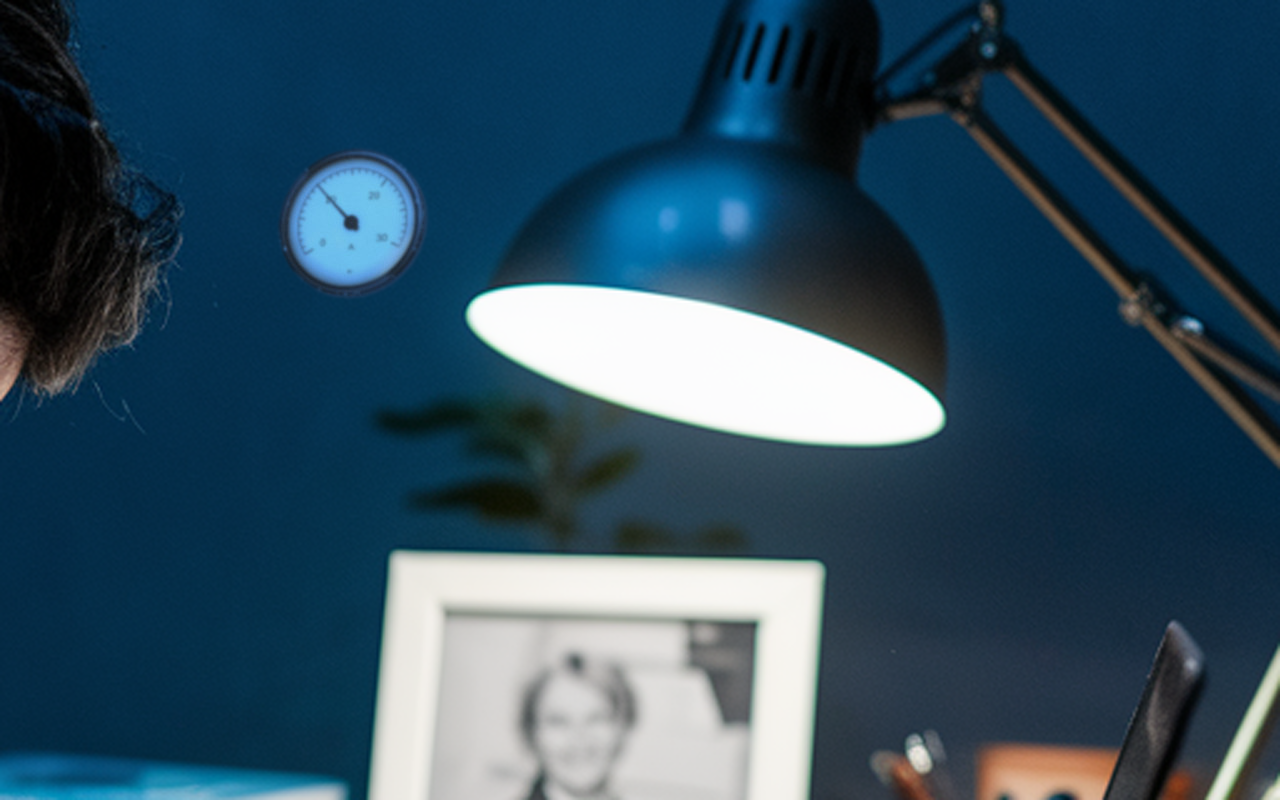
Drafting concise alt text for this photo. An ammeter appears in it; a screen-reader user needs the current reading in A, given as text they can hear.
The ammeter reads 10 A
